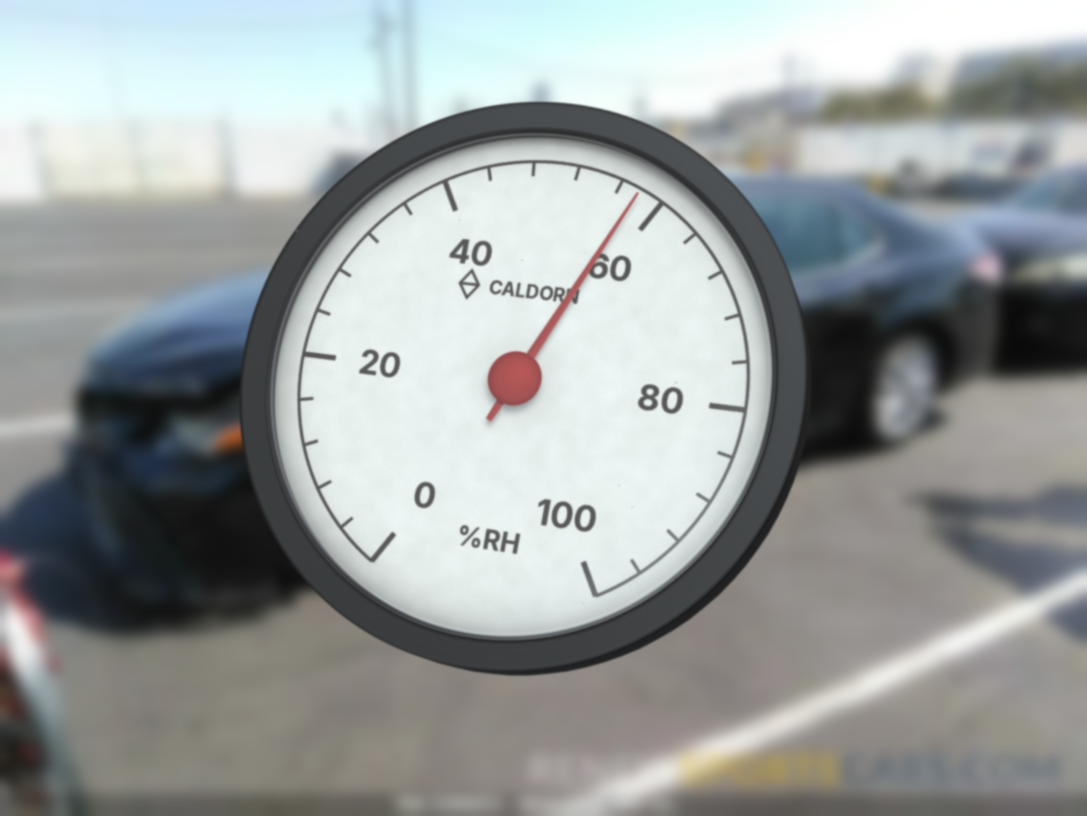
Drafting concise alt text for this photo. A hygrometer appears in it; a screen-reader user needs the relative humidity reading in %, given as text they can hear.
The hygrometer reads 58 %
